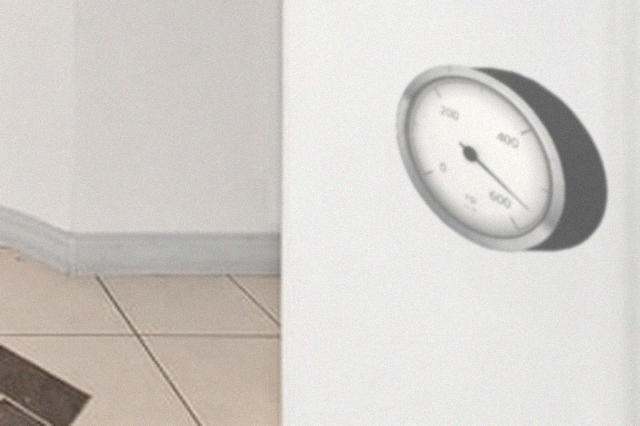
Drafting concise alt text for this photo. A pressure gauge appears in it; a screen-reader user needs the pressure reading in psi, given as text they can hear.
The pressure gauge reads 550 psi
